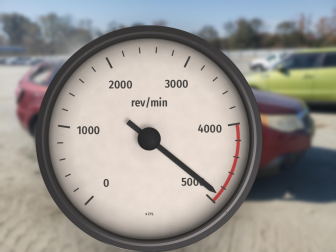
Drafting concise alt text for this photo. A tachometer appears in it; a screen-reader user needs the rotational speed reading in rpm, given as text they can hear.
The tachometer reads 4900 rpm
